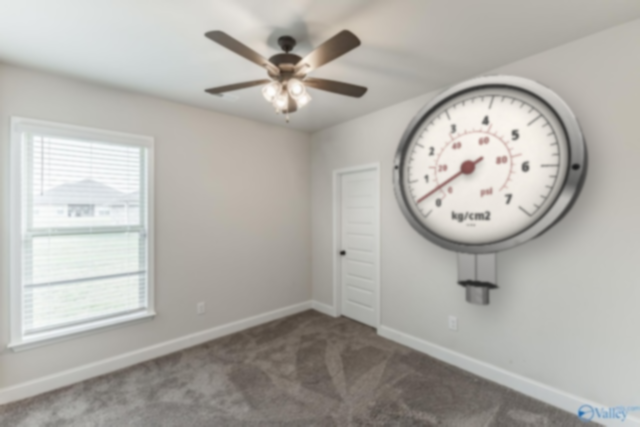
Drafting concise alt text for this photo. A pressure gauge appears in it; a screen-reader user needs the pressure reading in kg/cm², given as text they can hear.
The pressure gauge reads 0.4 kg/cm²
